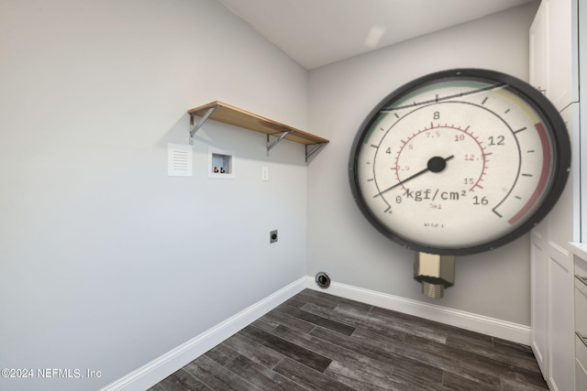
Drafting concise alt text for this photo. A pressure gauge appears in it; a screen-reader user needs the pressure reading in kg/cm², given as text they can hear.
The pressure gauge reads 1 kg/cm²
